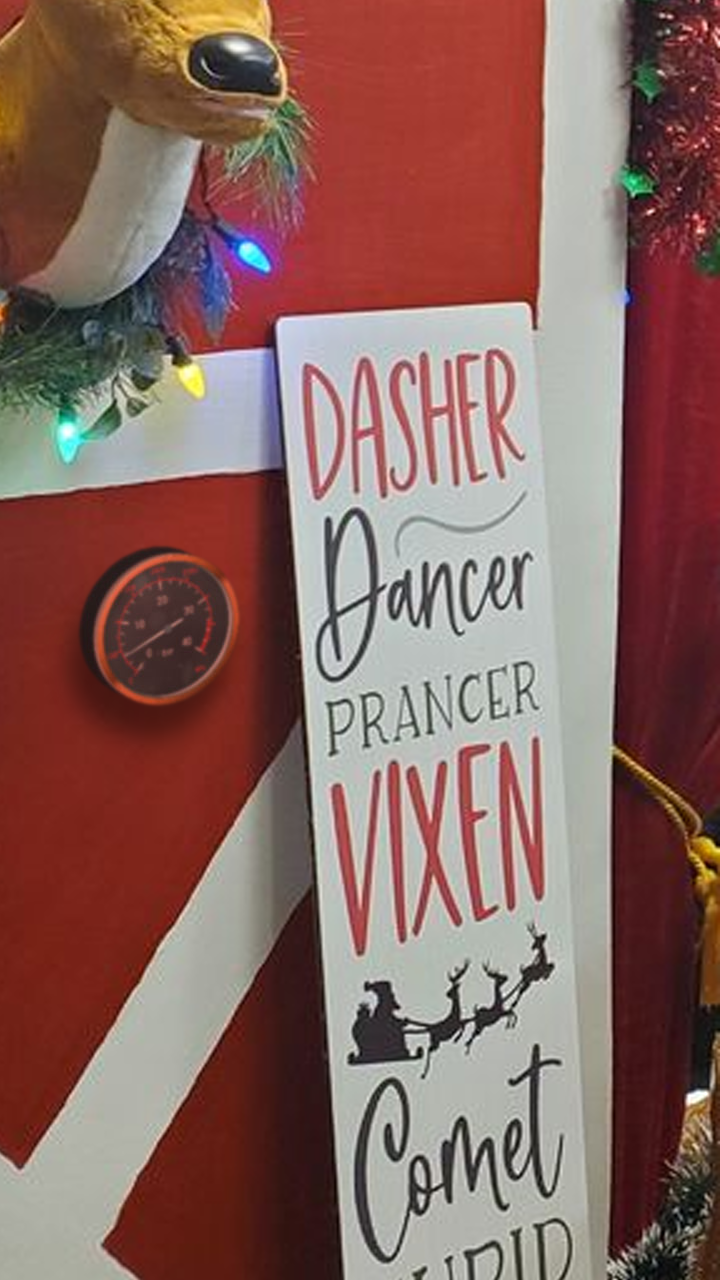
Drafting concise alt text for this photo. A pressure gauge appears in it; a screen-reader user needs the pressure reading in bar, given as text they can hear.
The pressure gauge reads 4 bar
